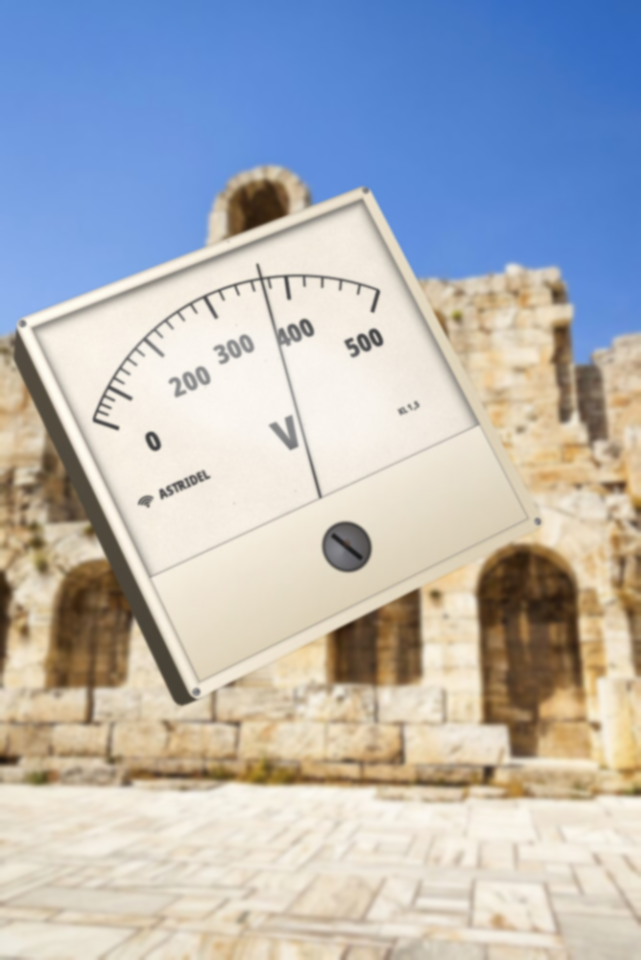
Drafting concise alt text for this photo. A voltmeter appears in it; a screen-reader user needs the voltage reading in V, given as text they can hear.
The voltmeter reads 370 V
